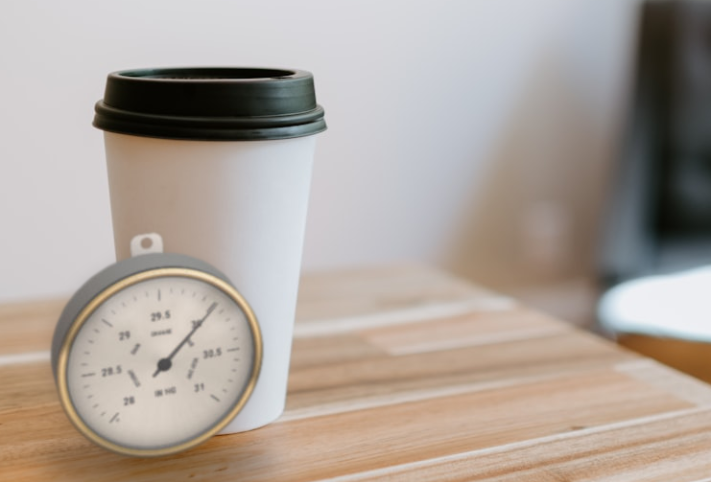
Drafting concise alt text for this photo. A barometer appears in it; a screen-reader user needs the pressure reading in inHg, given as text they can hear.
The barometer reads 30 inHg
